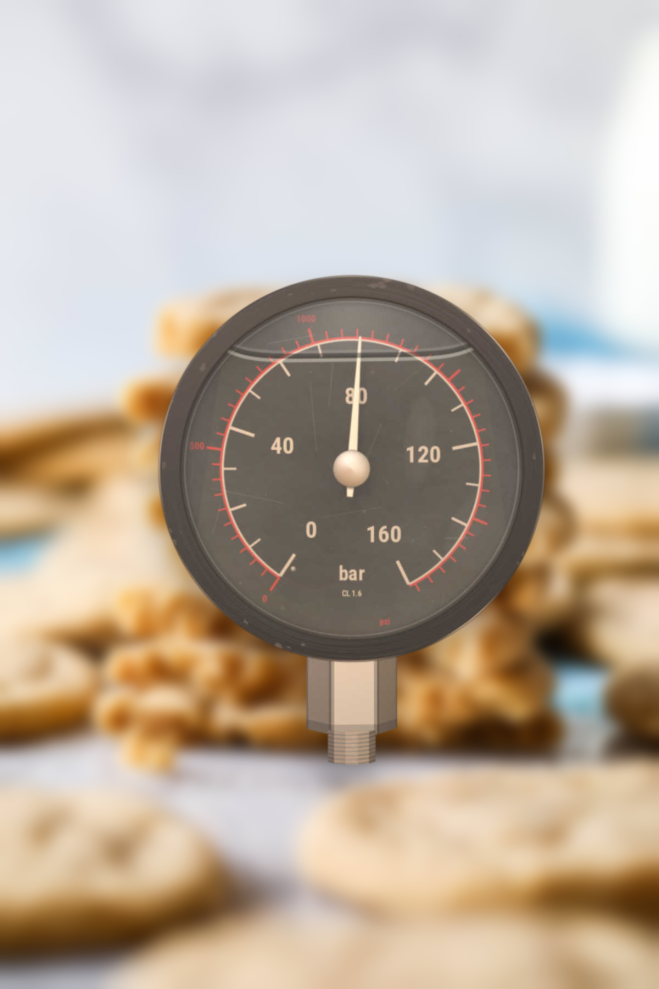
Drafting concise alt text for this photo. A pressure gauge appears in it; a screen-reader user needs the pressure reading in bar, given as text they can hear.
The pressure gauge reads 80 bar
